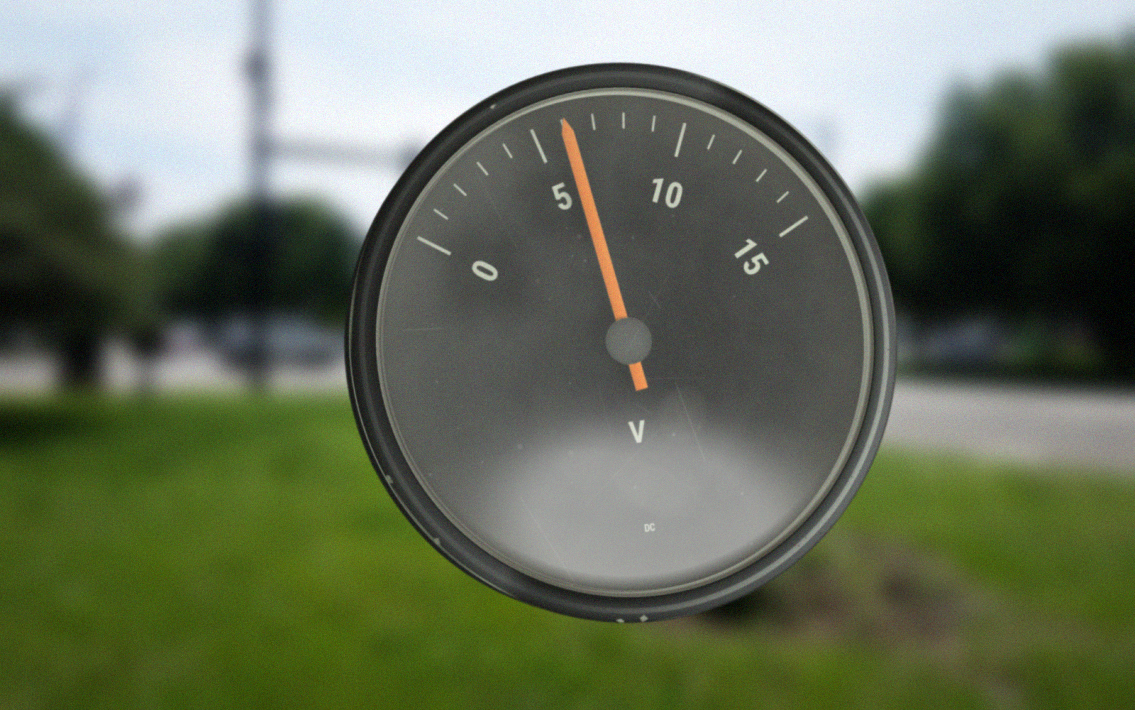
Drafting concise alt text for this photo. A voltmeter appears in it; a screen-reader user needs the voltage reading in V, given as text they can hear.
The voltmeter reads 6 V
